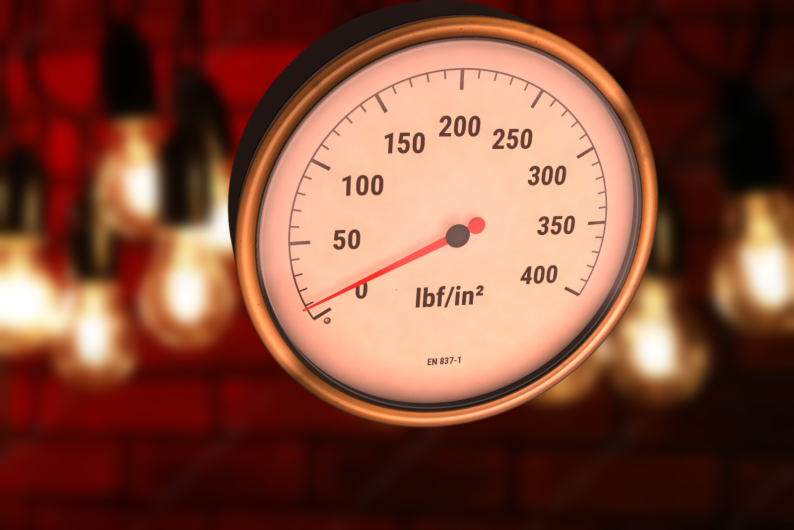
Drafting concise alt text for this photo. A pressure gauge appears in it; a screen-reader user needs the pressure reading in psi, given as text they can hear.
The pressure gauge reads 10 psi
